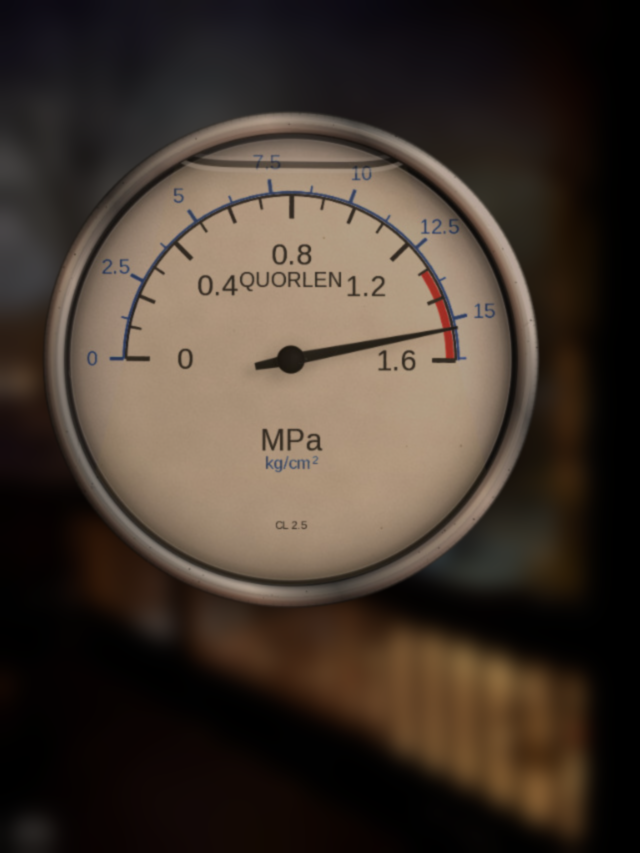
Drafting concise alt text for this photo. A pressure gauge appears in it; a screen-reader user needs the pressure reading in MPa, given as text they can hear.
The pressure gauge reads 1.5 MPa
